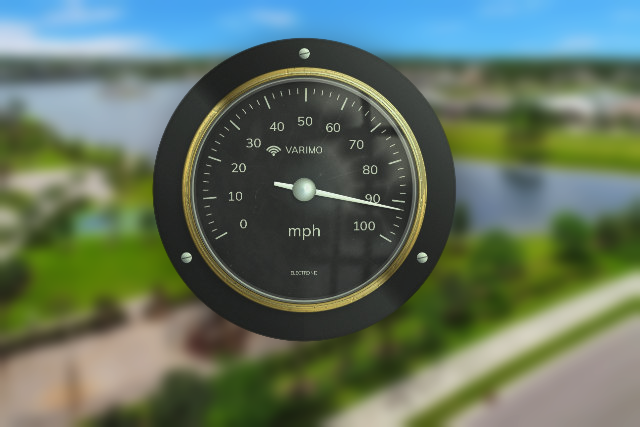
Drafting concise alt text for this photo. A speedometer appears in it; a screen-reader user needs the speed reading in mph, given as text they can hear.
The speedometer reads 92 mph
